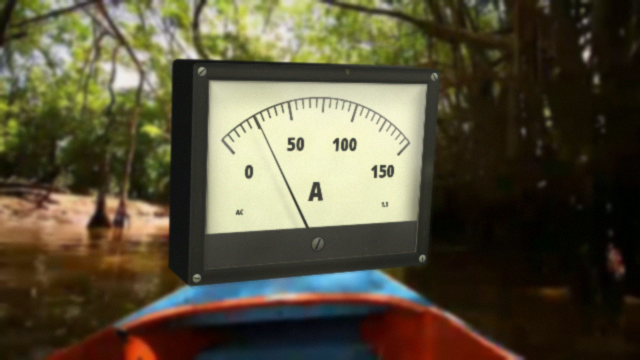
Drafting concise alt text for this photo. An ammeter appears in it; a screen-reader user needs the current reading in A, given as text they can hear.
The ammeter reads 25 A
